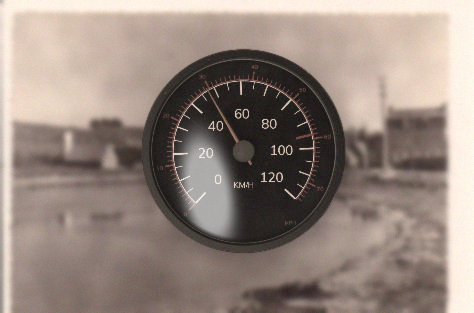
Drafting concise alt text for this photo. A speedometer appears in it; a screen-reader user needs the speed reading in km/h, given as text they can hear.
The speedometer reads 47.5 km/h
